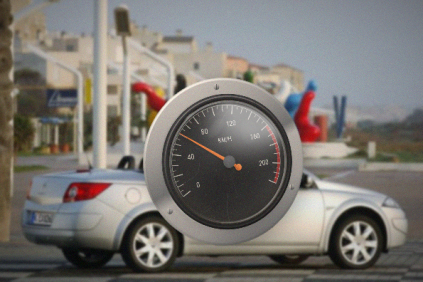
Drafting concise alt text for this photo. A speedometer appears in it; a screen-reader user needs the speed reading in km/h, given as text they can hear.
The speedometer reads 60 km/h
